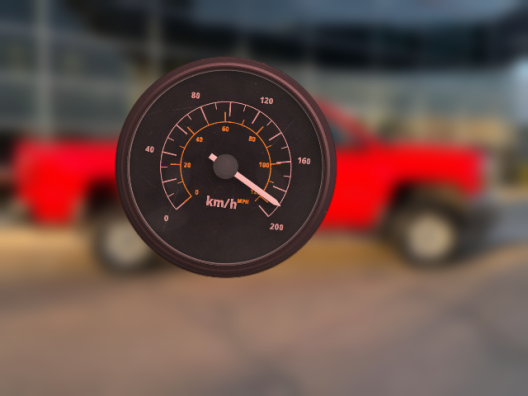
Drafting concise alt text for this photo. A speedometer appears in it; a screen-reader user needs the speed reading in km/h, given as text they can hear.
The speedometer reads 190 km/h
